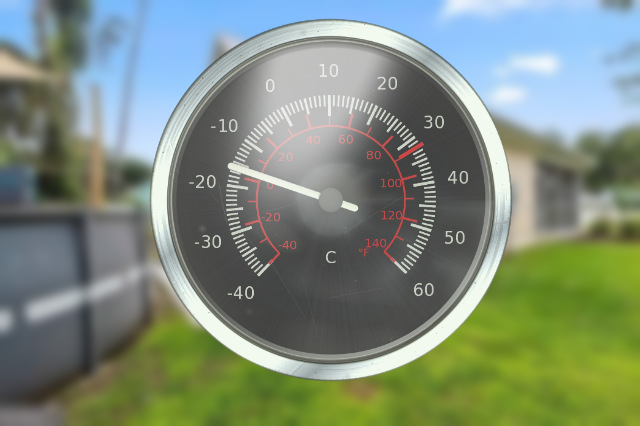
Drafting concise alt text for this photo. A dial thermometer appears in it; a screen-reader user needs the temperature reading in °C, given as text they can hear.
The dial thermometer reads -16 °C
